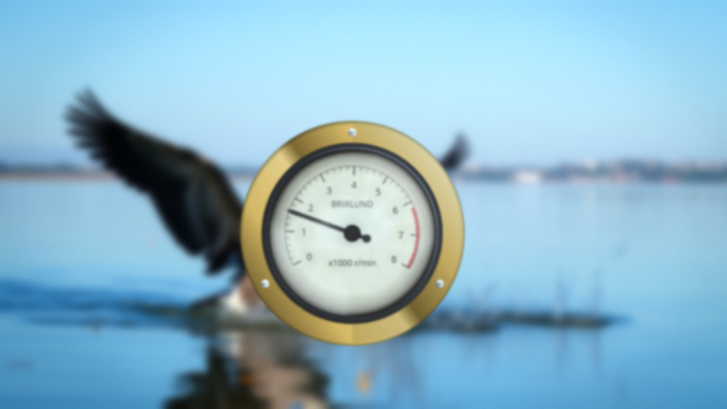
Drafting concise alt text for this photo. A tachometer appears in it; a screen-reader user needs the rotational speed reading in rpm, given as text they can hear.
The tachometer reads 1600 rpm
